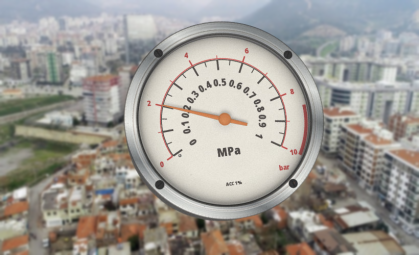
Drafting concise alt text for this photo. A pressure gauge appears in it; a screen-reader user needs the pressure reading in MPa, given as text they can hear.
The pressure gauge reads 0.2 MPa
